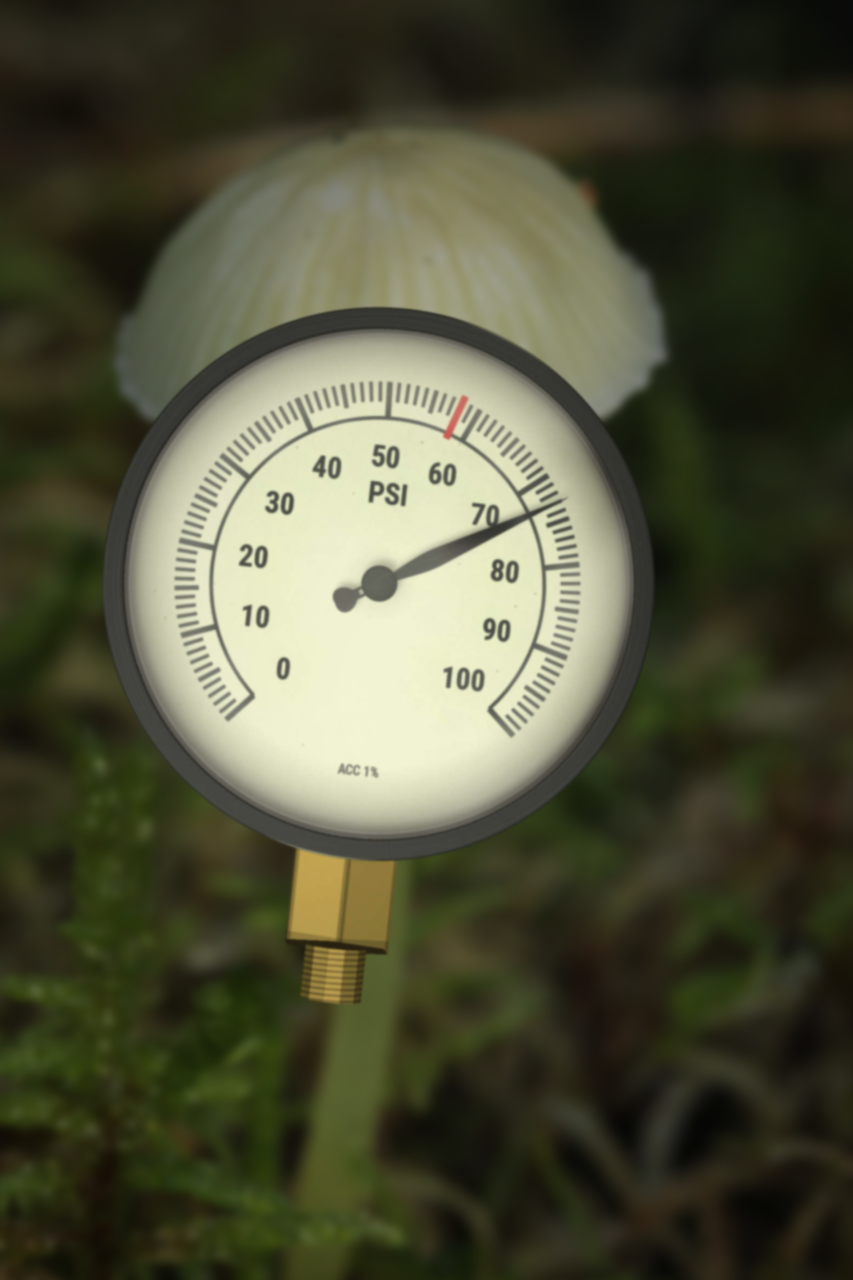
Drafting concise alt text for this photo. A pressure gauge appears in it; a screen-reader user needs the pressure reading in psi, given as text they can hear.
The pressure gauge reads 73 psi
